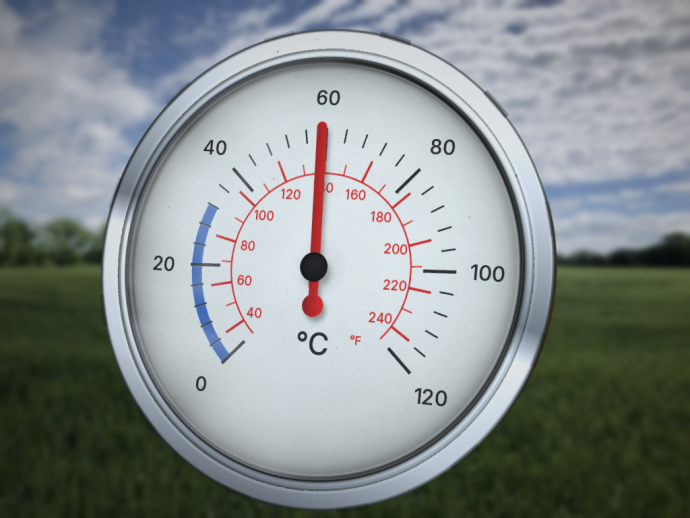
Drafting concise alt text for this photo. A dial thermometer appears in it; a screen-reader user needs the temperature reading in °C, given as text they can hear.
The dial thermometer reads 60 °C
